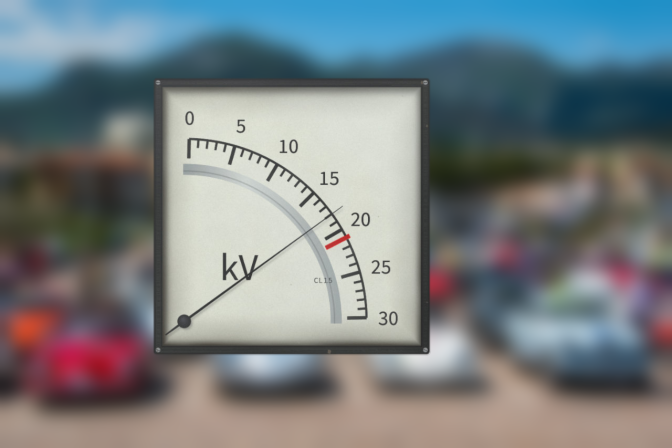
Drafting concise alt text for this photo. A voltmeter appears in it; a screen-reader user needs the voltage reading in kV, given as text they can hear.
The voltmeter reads 18 kV
